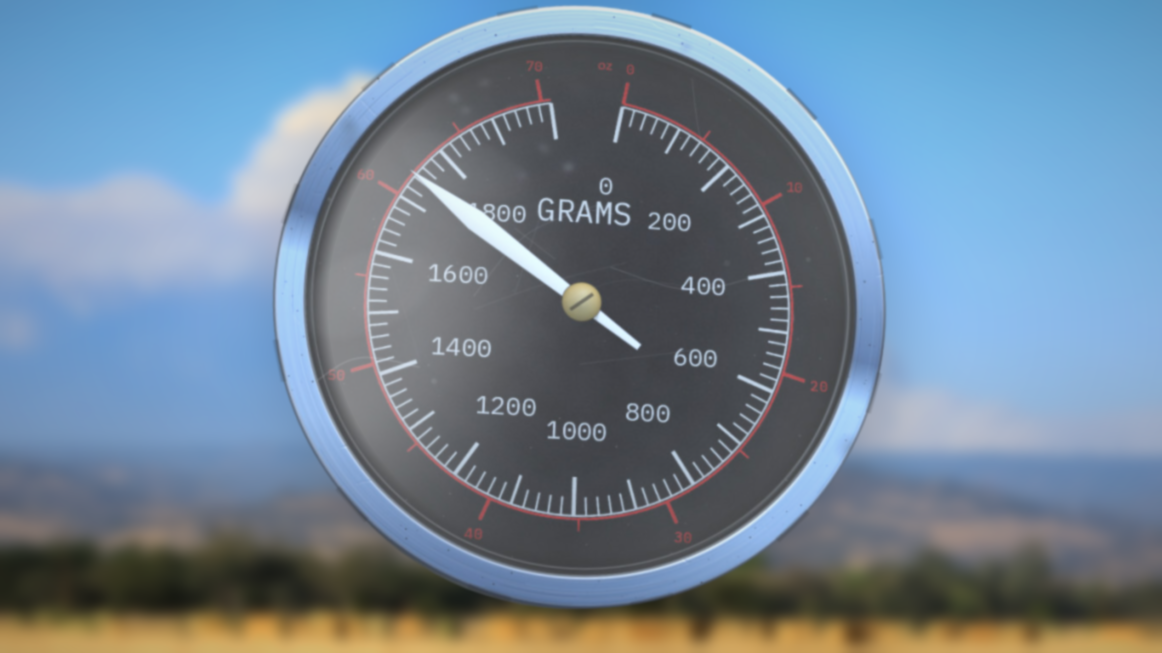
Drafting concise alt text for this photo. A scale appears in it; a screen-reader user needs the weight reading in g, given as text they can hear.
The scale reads 1740 g
